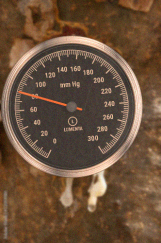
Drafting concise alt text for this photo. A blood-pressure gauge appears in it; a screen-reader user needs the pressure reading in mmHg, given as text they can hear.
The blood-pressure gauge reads 80 mmHg
